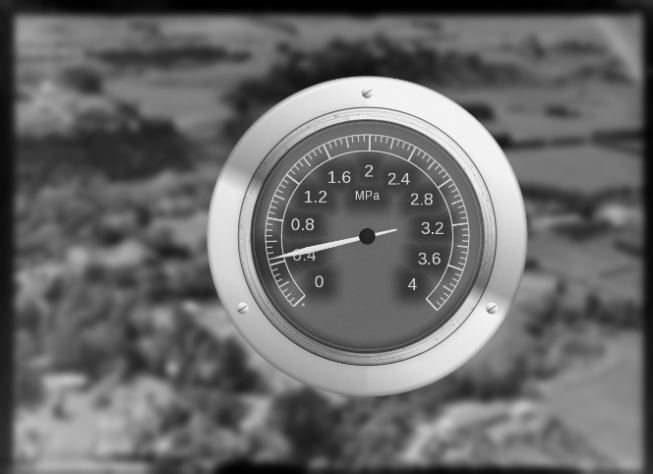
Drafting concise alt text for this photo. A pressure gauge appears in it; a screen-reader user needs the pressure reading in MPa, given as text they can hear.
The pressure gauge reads 0.45 MPa
